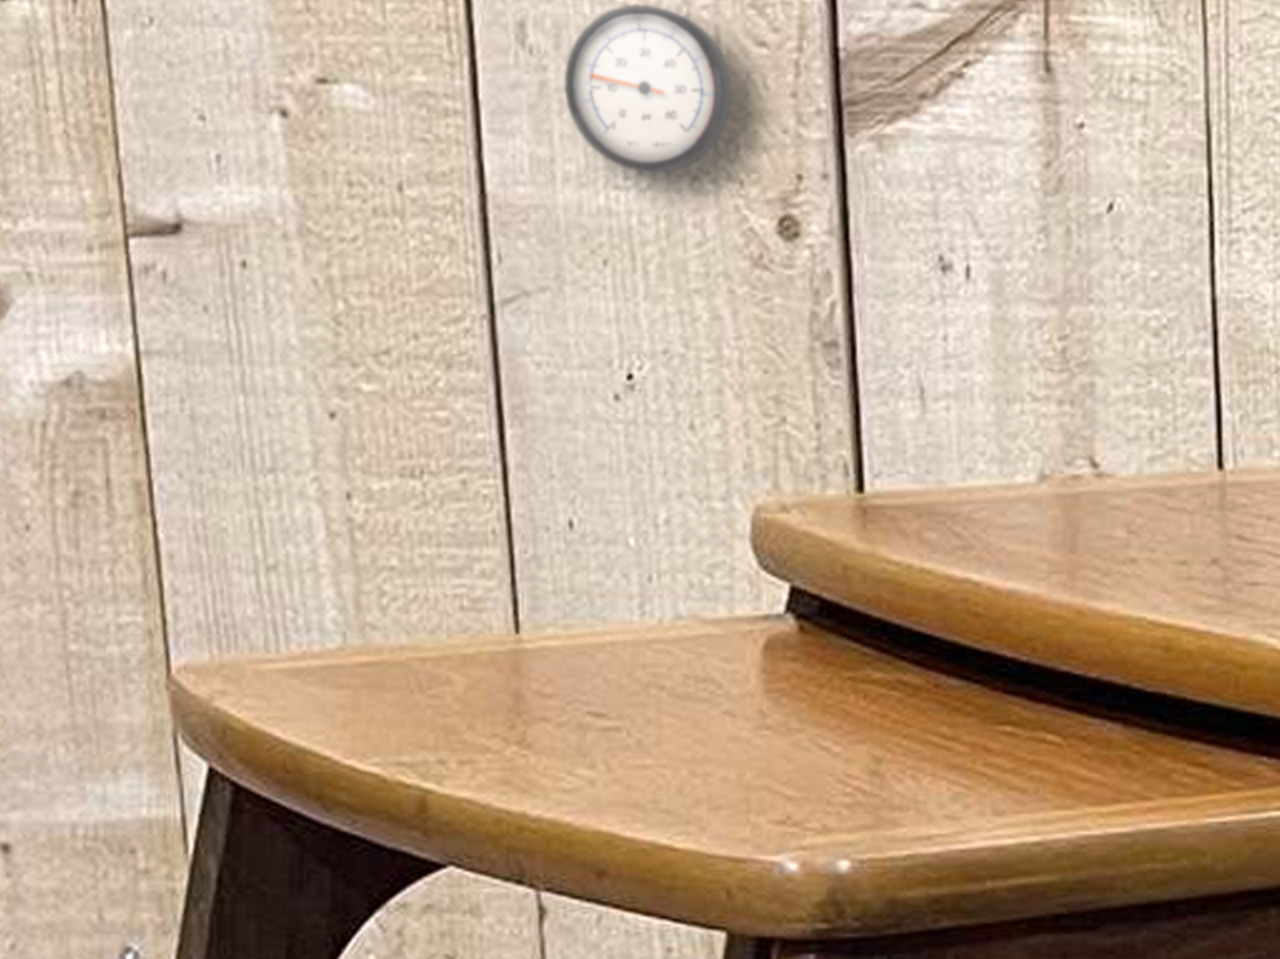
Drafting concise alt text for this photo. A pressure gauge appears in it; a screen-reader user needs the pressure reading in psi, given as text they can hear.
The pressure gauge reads 12.5 psi
